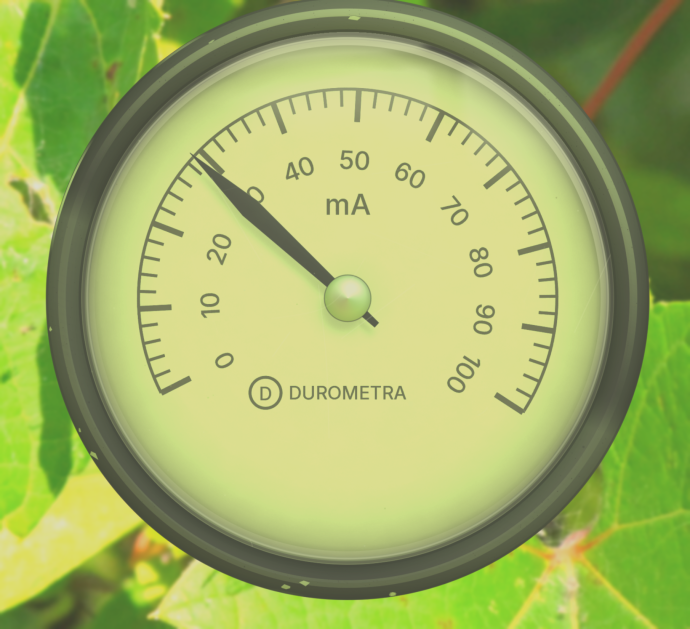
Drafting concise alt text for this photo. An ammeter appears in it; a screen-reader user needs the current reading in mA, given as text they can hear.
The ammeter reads 29 mA
